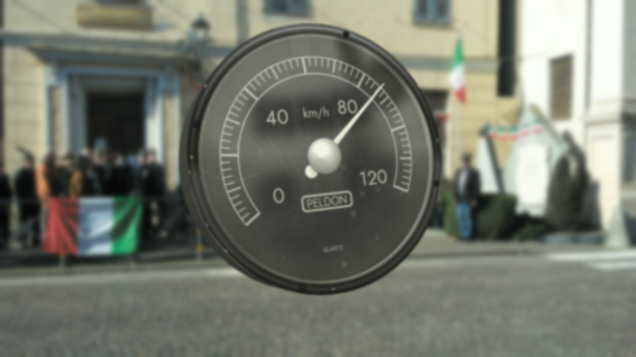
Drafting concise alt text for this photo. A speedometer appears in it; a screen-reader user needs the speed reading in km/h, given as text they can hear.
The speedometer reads 86 km/h
